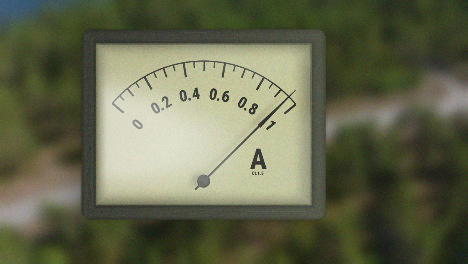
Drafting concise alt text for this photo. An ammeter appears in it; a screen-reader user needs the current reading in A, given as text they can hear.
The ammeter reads 0.95 A
